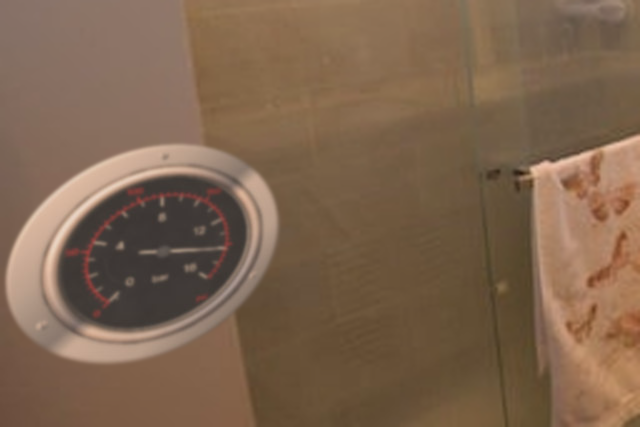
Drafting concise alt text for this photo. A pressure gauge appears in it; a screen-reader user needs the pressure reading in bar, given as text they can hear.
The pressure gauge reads 14 bar
